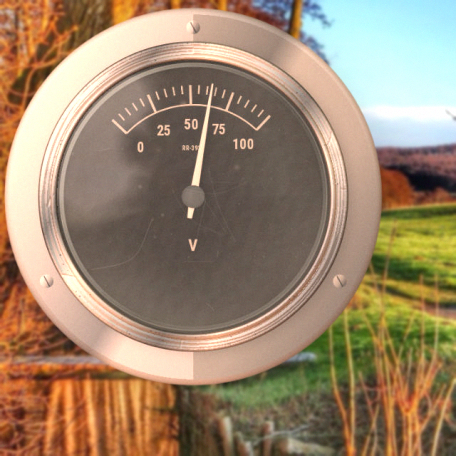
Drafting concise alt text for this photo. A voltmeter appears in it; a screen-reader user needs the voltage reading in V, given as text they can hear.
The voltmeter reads 62.5 V
